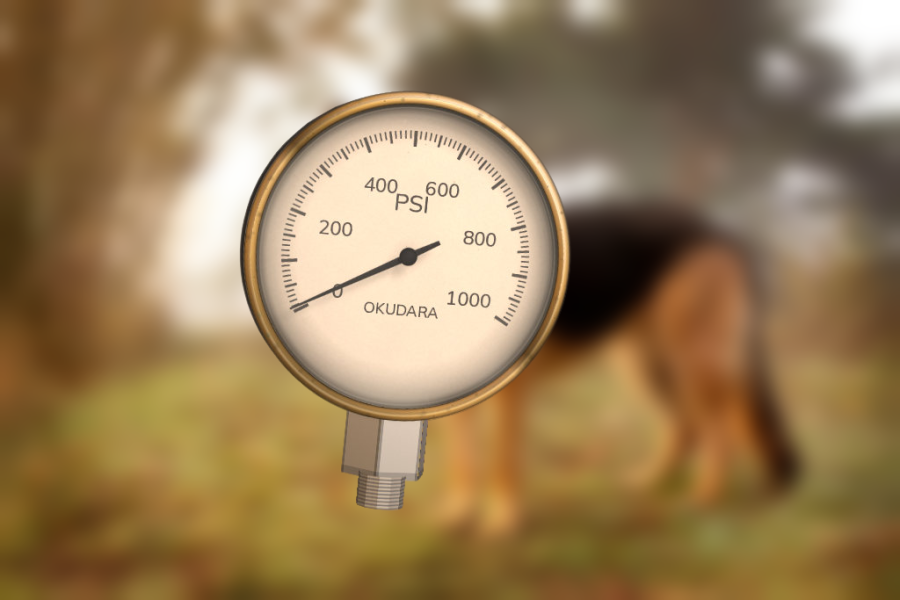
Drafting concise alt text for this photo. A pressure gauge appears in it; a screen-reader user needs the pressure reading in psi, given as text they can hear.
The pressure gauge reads 10 psi
